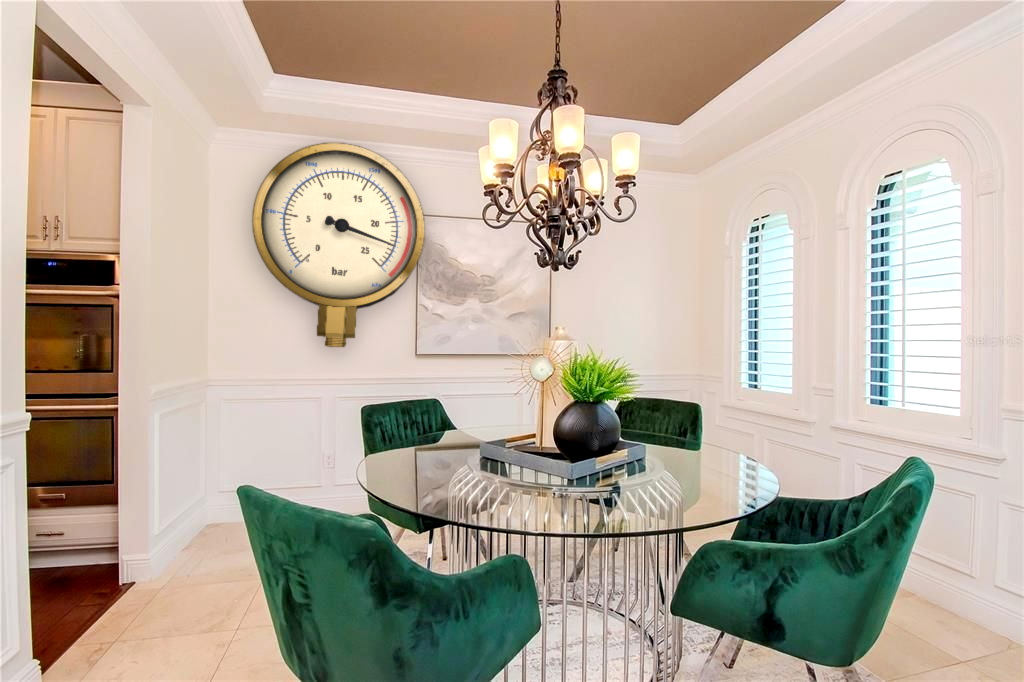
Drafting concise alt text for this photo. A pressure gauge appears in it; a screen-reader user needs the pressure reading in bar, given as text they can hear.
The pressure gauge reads 22.5 bar
